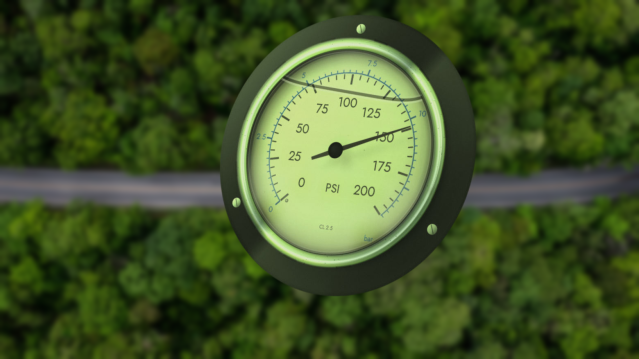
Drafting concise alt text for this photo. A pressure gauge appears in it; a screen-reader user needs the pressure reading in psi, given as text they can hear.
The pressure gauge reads 150 psi
